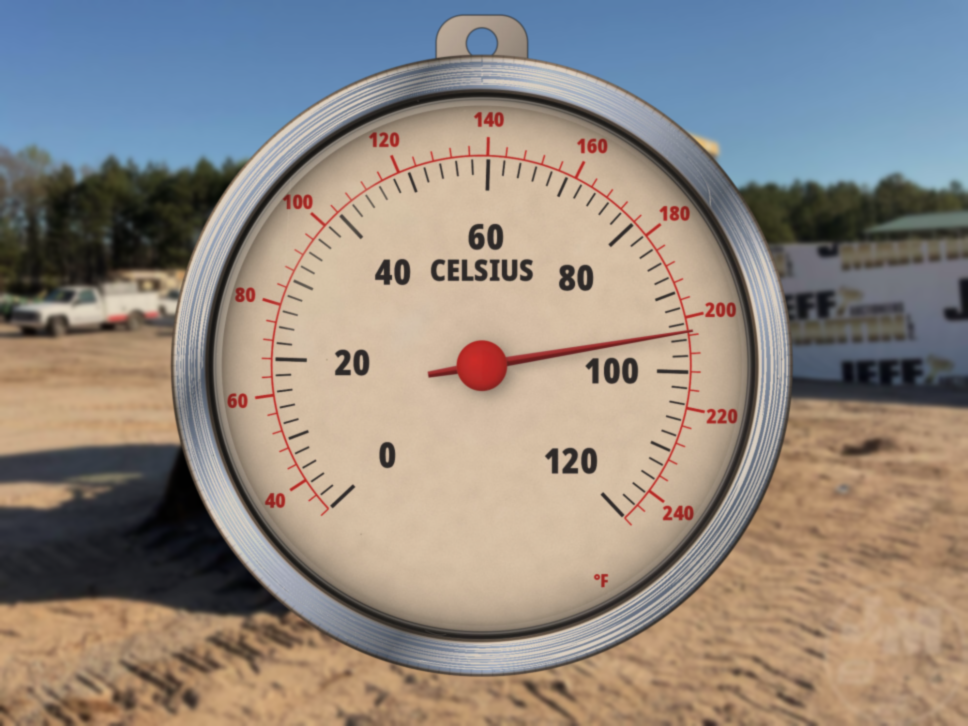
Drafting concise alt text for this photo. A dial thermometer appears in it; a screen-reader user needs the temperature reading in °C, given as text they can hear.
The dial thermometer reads 95 °C
